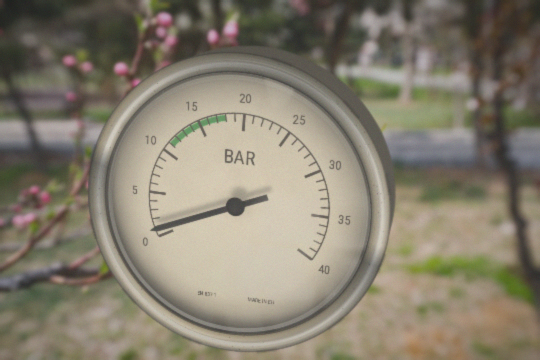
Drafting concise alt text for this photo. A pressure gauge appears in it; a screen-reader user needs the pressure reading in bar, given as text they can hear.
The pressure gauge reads 1 bar
